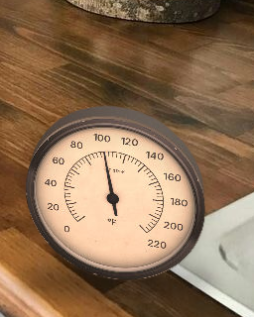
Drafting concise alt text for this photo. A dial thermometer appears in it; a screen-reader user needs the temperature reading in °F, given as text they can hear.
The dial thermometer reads 100 °F
